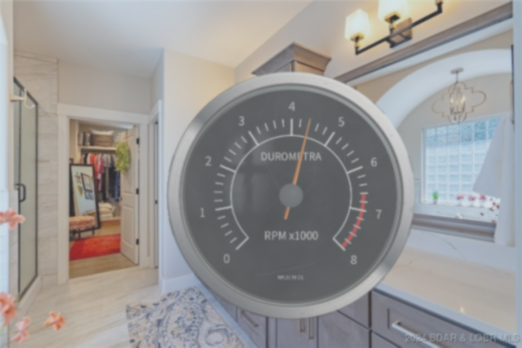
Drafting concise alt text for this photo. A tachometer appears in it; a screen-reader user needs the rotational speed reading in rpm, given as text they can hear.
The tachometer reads 4400 rpm
